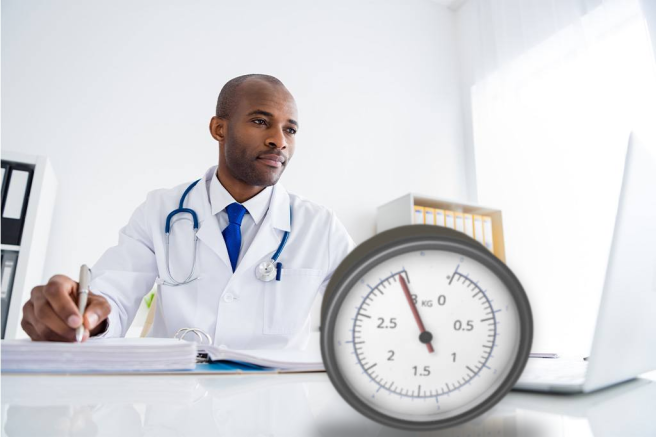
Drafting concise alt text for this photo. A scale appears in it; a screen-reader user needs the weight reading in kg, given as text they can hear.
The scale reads 2.95 kg
